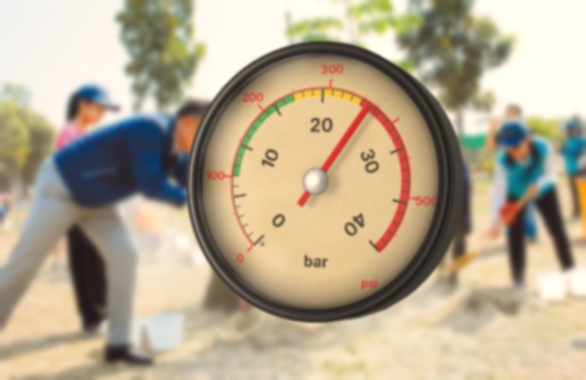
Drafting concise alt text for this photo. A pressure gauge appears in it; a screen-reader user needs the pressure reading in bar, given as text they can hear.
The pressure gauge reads 25 bar
